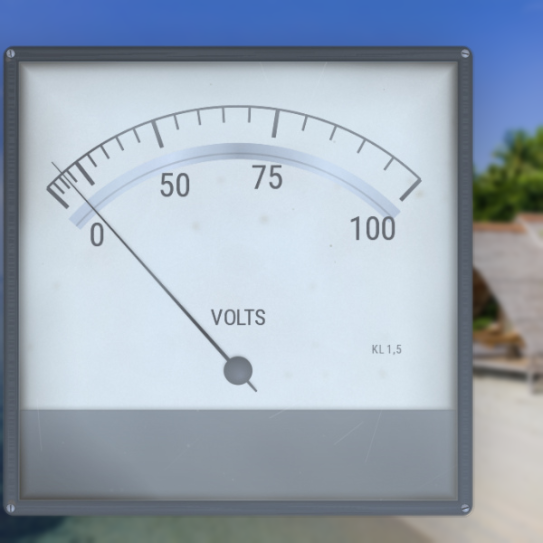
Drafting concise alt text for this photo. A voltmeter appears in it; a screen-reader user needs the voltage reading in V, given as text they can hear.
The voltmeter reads 17.5 V
